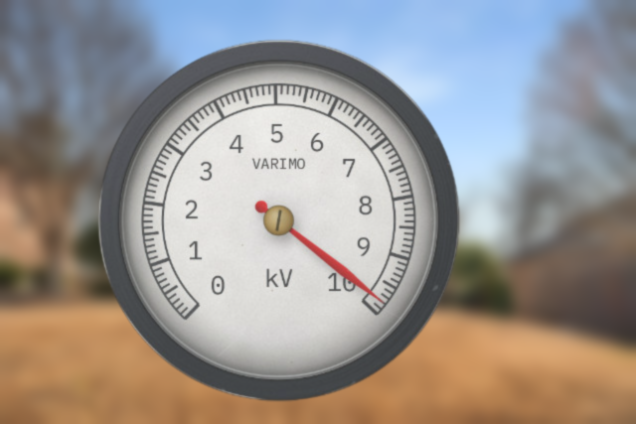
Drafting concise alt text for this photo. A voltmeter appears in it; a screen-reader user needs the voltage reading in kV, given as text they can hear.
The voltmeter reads 9.8 kV
